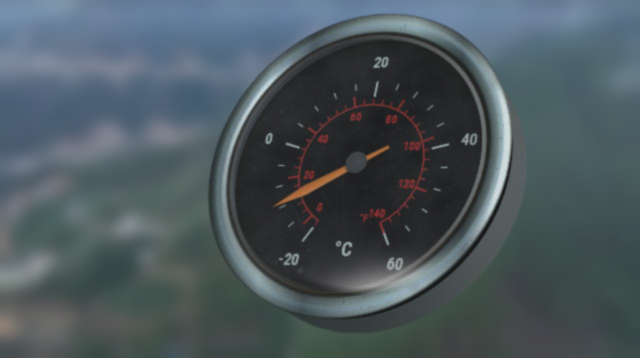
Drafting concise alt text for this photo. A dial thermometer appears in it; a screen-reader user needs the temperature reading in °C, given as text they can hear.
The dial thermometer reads -12 °C
